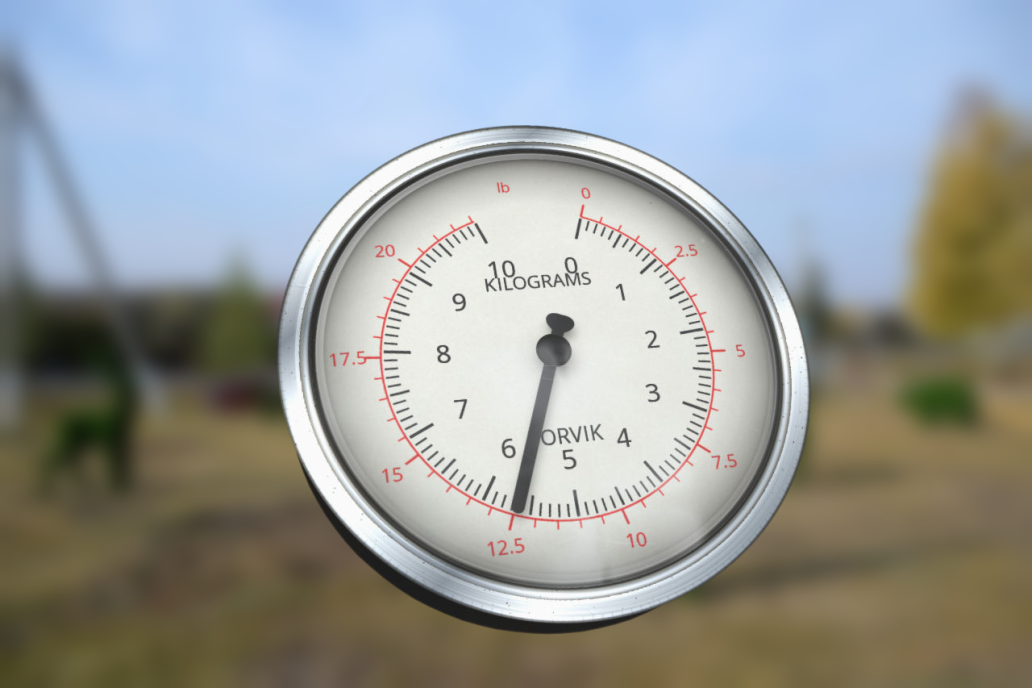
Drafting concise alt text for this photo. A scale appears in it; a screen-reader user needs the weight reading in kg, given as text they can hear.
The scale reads 5.65 kg
